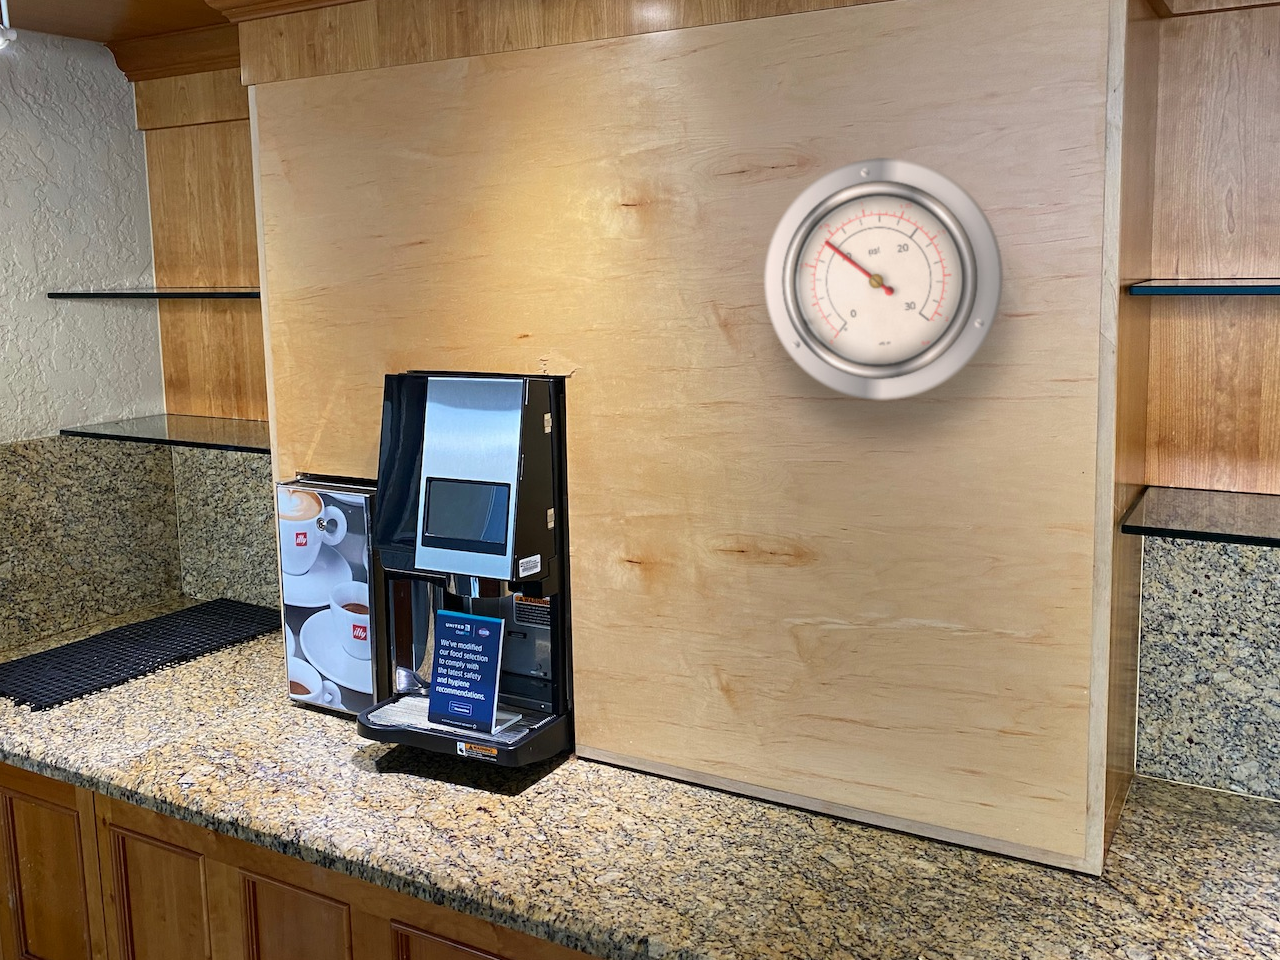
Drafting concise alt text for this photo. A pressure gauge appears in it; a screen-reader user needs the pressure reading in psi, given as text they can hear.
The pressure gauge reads 10 psi
